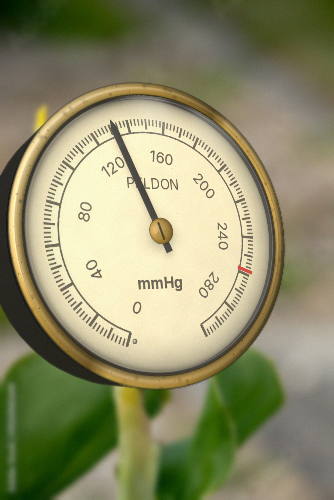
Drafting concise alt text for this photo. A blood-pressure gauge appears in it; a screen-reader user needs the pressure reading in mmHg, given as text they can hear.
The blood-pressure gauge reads 130 mmHg
